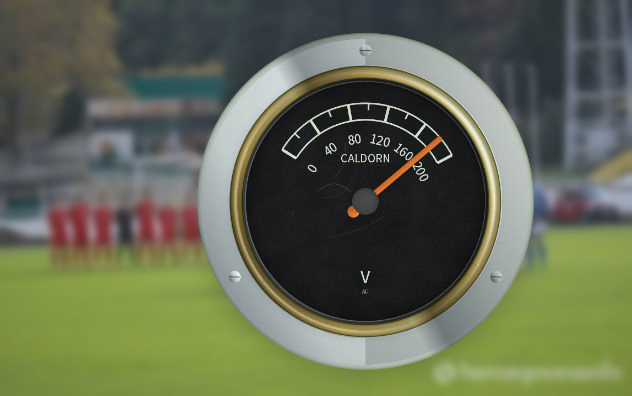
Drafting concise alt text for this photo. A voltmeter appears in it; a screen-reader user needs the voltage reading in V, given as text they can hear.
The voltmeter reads 180 V
